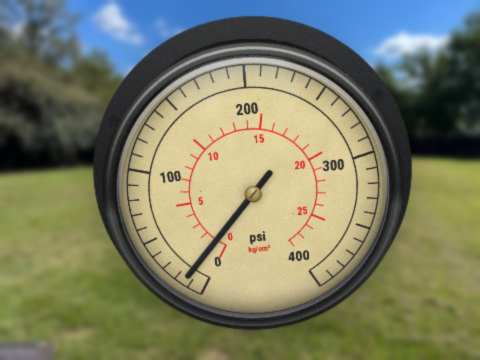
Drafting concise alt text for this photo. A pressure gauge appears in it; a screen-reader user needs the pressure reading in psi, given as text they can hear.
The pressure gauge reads 15 psi
